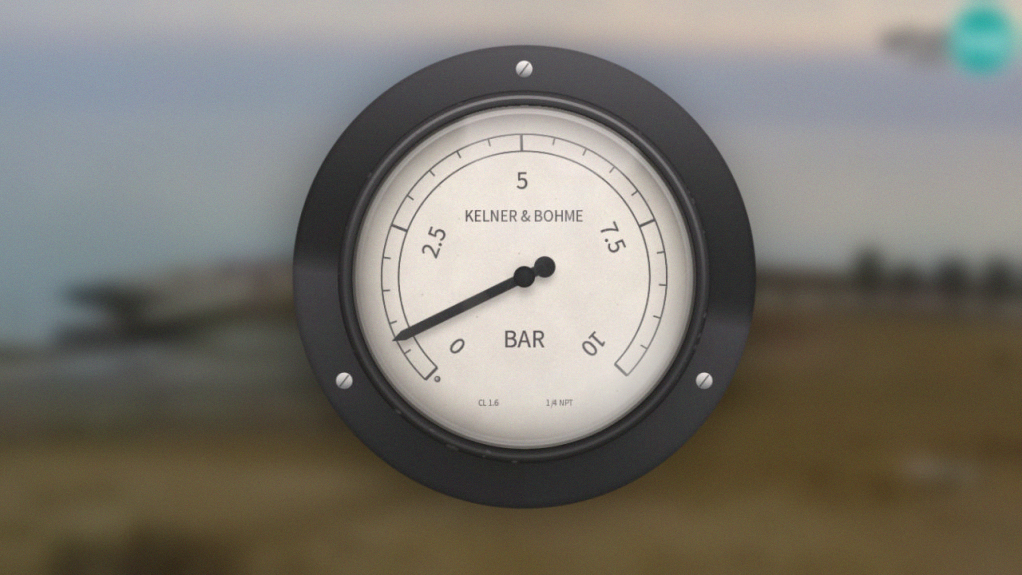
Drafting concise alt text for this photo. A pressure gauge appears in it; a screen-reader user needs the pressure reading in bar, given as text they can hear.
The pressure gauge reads 0.75 bar
